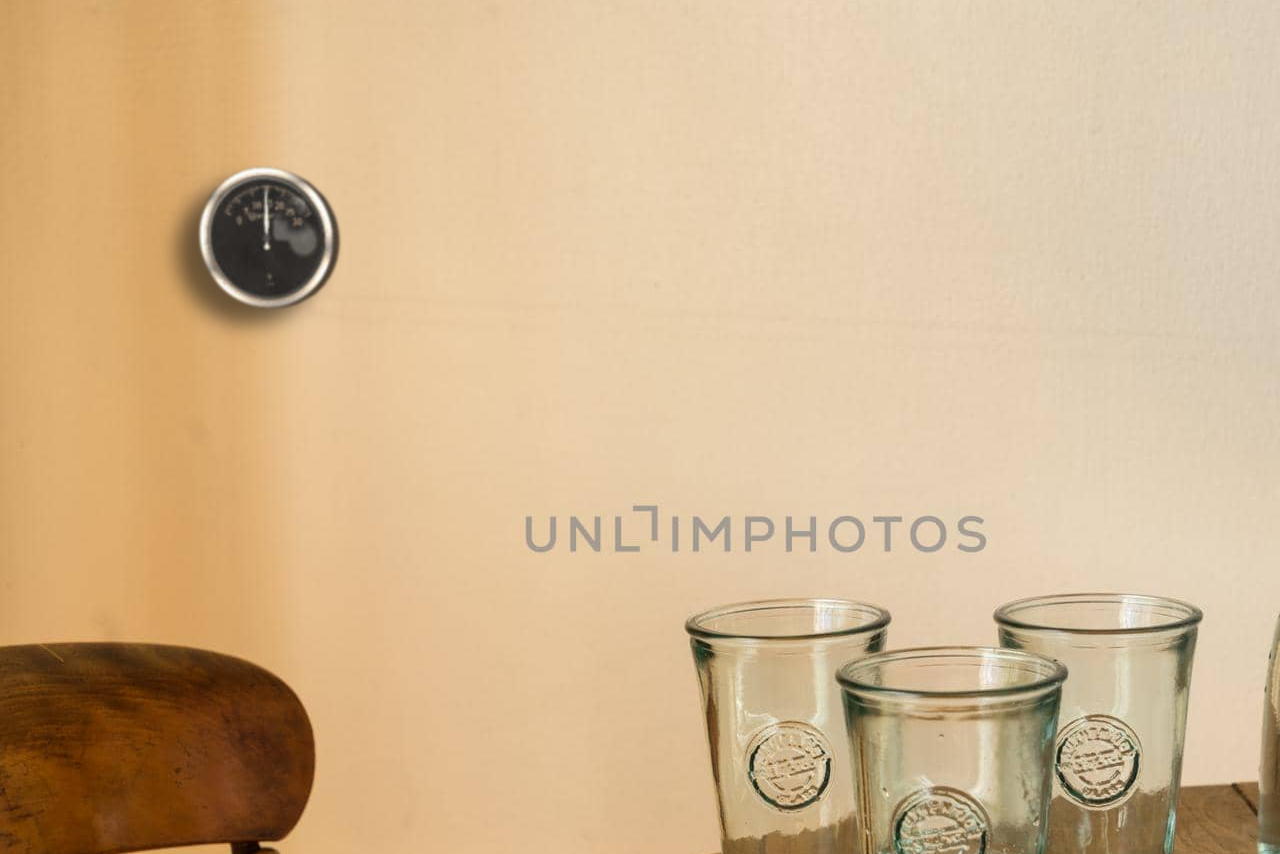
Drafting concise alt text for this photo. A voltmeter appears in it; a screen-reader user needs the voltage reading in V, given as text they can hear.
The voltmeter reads 15 V
